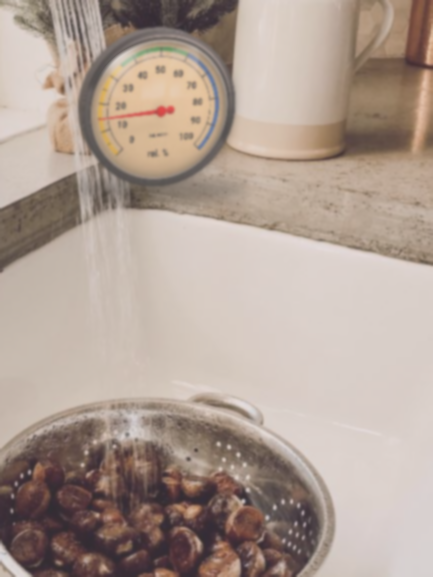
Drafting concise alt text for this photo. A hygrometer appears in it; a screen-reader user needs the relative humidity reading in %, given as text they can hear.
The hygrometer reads 15 %
